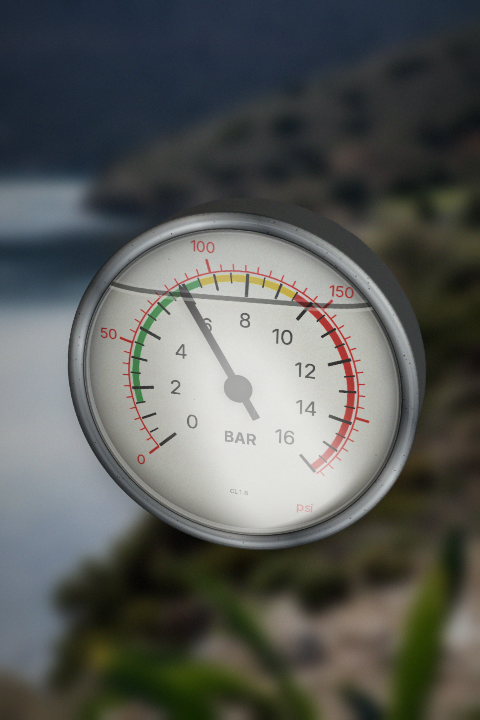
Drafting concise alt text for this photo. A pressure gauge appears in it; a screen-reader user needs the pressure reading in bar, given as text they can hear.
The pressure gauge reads 6 bar
